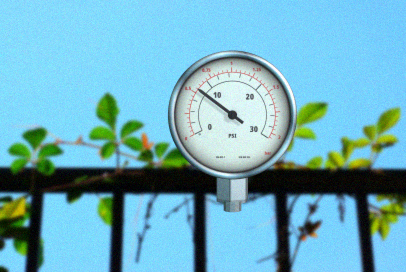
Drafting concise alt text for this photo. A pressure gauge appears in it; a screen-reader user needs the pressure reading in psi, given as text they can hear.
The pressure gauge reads 8 psi
